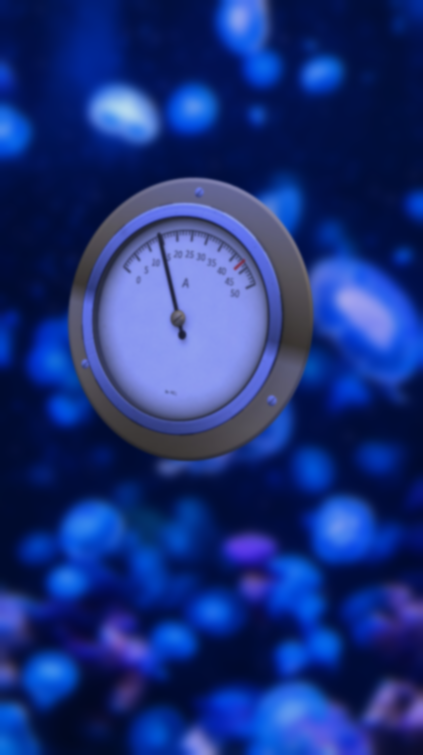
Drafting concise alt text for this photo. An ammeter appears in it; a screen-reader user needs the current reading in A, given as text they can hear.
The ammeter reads 15 A
